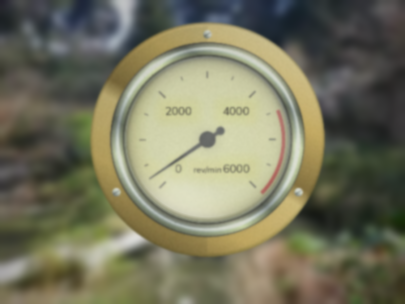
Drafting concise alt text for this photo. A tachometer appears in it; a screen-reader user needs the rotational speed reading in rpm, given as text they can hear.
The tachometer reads 250 rpm
